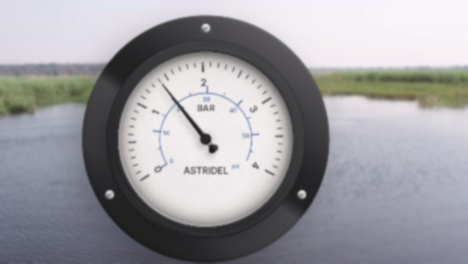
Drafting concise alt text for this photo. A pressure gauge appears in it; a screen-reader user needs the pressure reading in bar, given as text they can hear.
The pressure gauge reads 1.4 bar
